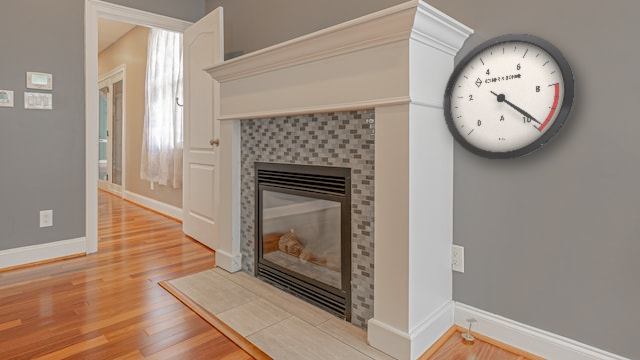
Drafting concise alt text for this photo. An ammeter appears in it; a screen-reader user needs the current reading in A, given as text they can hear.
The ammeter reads 9.75 A
